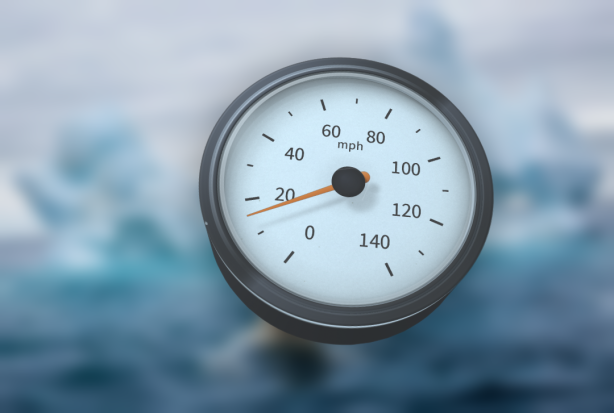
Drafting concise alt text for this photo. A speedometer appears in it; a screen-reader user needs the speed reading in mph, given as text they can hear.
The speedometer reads 15 mph
